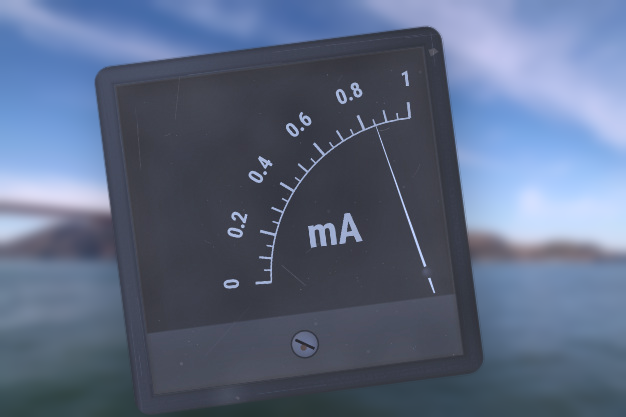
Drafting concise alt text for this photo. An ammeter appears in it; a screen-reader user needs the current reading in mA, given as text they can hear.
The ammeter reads 0.85 mA
